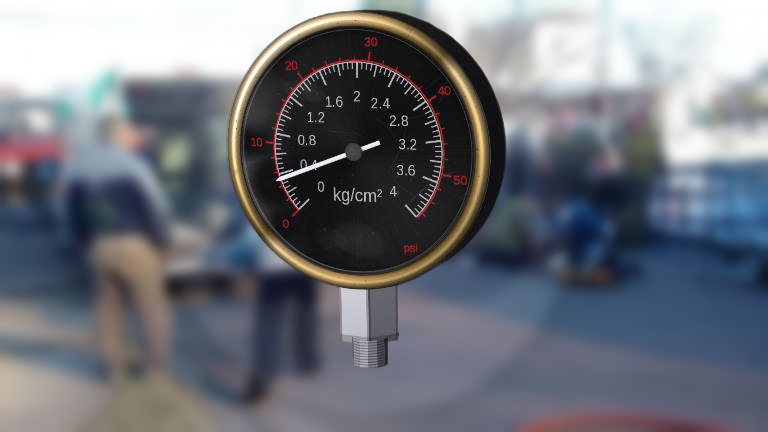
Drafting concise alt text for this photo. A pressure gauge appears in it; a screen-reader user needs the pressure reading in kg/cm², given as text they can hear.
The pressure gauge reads 0.35 kg/cm²
